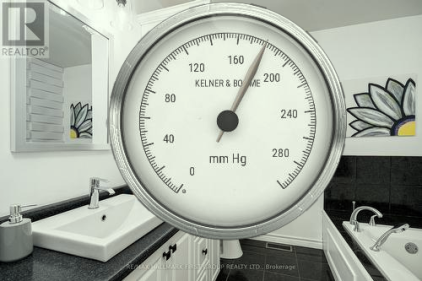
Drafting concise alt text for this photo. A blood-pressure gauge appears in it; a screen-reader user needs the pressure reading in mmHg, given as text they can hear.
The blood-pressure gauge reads 180 mmHg
